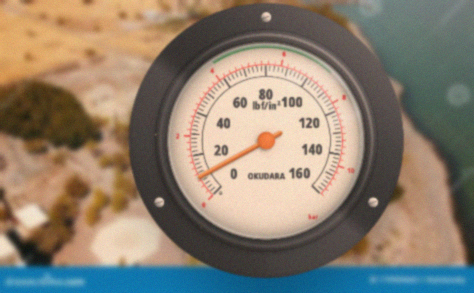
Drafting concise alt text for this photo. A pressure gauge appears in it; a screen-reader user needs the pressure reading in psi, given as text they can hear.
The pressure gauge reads 10 psi
